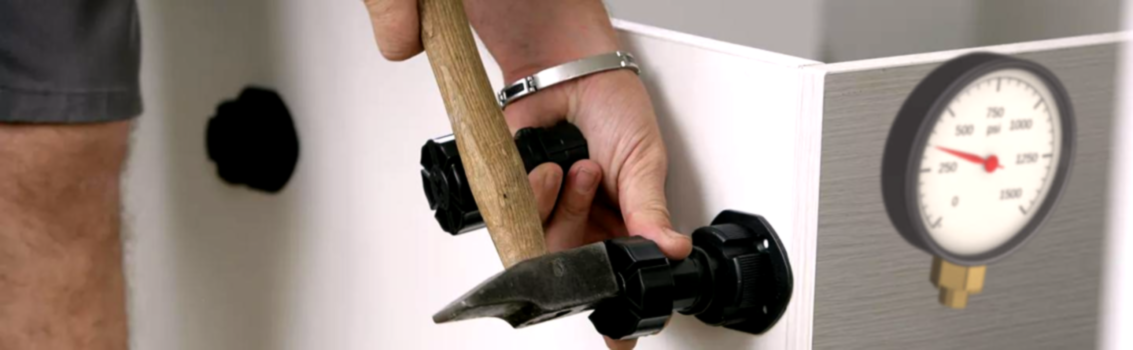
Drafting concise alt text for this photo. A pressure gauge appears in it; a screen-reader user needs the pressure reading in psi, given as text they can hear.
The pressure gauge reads 350 psi
